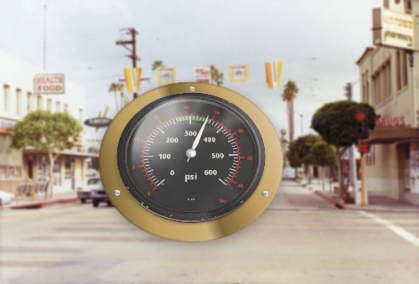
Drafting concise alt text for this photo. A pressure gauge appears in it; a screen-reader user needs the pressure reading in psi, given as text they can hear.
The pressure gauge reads 350 psi
